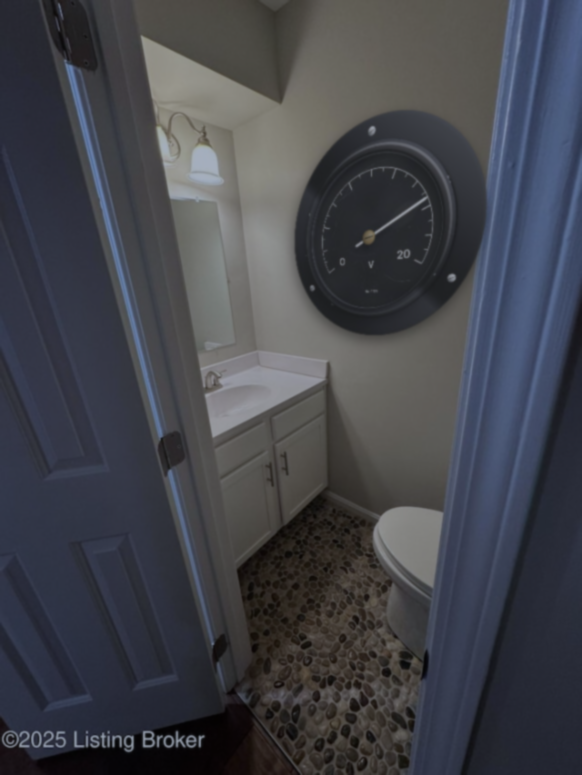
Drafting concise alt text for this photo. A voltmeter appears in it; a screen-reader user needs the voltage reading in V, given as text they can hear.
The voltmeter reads 15.5 V
